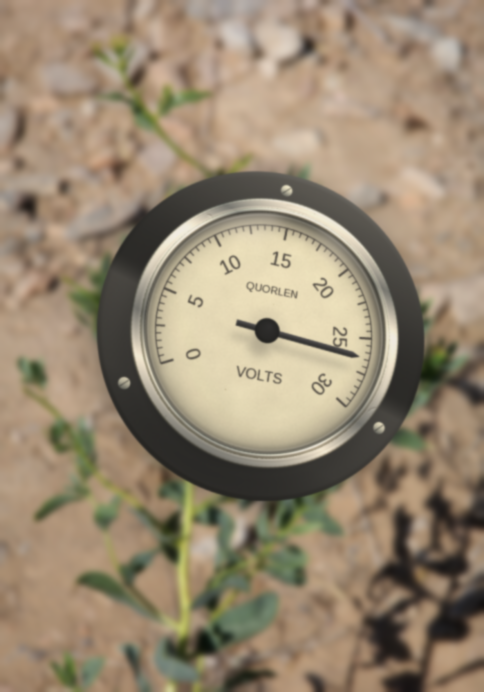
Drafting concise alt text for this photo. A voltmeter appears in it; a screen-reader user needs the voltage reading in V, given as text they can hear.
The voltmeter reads 26.5 V
